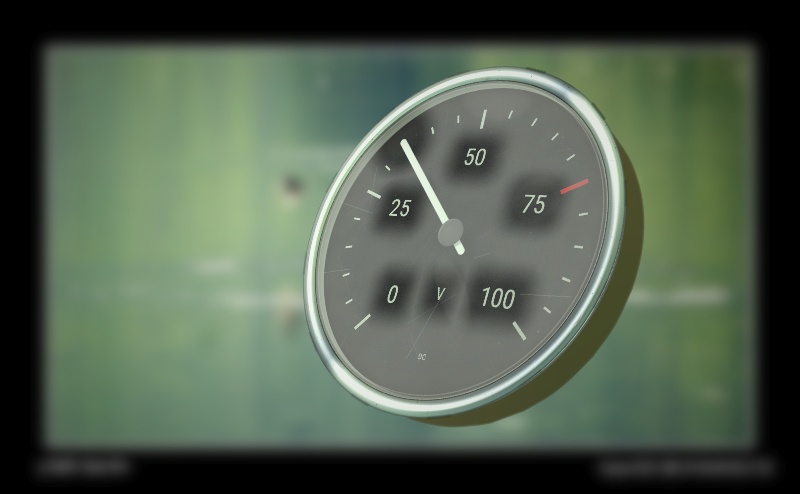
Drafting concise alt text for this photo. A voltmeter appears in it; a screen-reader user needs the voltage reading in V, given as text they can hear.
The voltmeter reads 35 V
